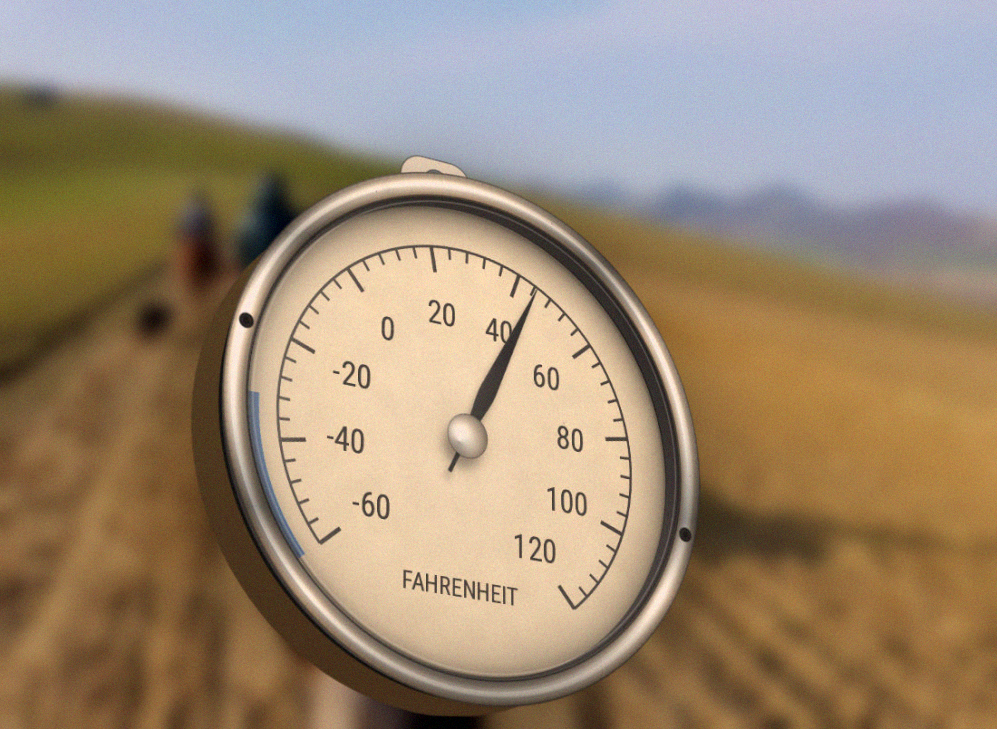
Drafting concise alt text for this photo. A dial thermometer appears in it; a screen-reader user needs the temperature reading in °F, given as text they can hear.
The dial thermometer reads 44 °F
